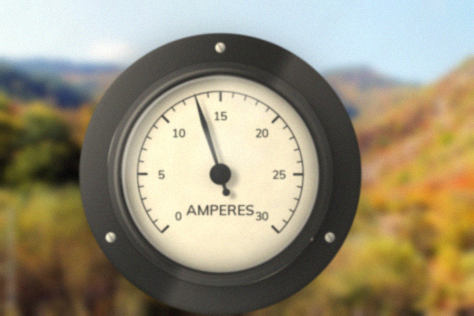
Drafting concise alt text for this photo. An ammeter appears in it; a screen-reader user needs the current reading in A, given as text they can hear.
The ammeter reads 13 A
